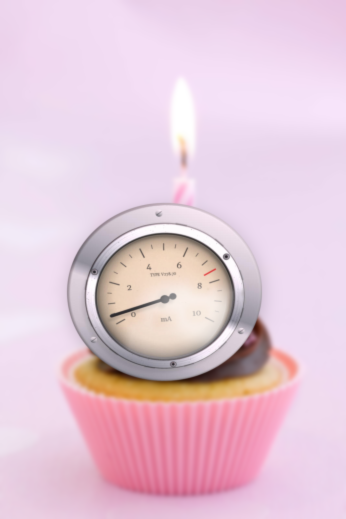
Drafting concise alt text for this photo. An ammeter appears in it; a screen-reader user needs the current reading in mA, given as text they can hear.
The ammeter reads 0.5 mA
